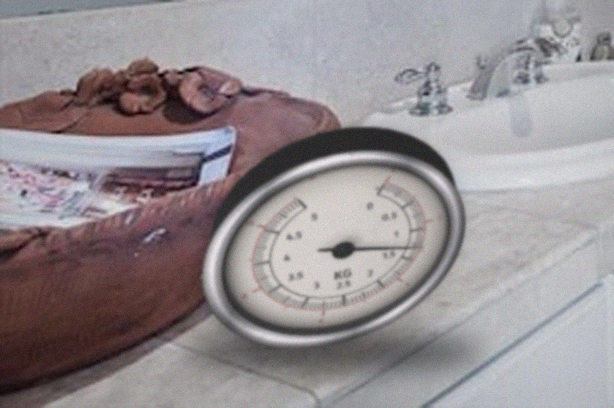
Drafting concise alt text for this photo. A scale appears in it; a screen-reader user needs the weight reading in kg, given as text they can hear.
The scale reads 1.25 kg
